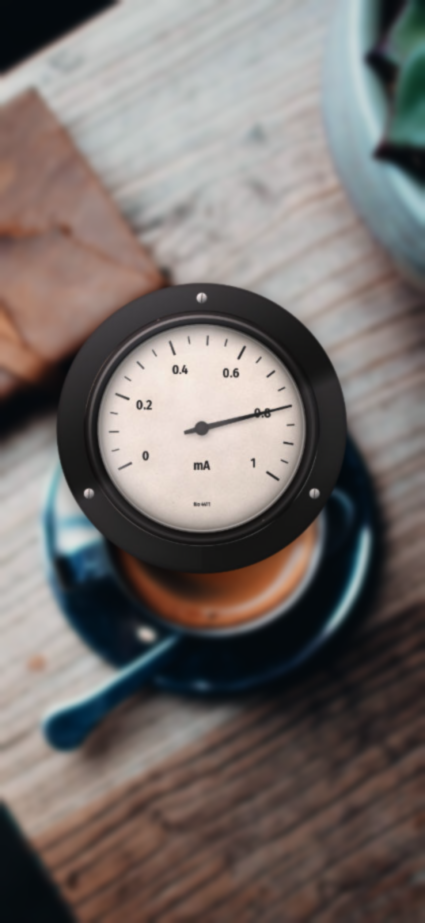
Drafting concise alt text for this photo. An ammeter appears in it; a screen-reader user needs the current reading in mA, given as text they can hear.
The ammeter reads 0.8 mA
